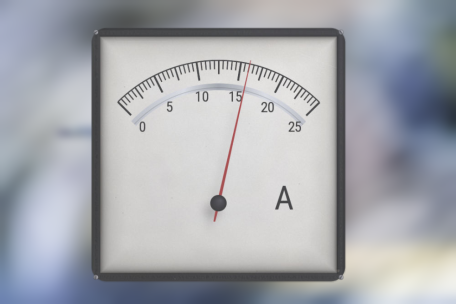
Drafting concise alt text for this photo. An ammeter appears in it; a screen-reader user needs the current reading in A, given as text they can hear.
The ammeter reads 16 A
